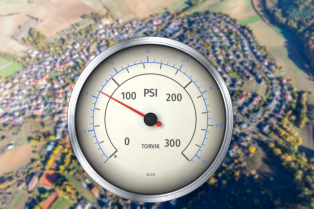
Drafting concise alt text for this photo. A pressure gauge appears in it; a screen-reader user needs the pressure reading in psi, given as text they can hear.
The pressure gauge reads 80 psi
